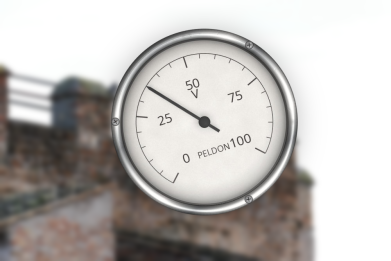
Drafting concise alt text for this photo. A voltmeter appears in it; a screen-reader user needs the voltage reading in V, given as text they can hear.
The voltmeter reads 35 V
